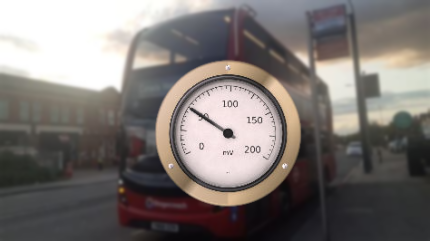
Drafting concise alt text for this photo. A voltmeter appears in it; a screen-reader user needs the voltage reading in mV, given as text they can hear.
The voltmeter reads 50 mV
